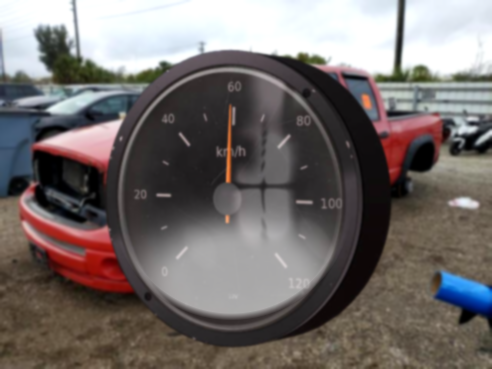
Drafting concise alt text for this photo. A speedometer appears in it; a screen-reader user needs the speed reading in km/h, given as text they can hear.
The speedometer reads 60 km/h
